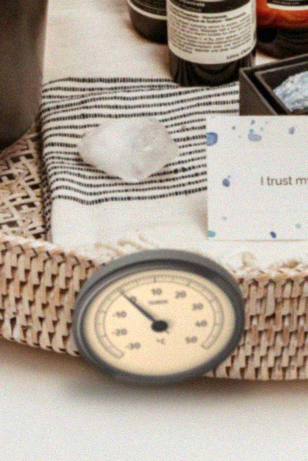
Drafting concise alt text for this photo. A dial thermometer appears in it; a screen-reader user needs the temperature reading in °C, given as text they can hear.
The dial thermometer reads 0 °C
